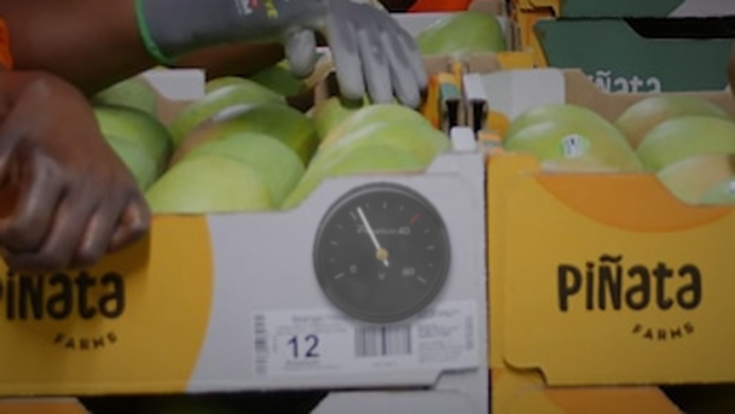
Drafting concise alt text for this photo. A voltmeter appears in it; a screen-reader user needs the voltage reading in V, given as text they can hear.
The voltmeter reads 22.5 V
